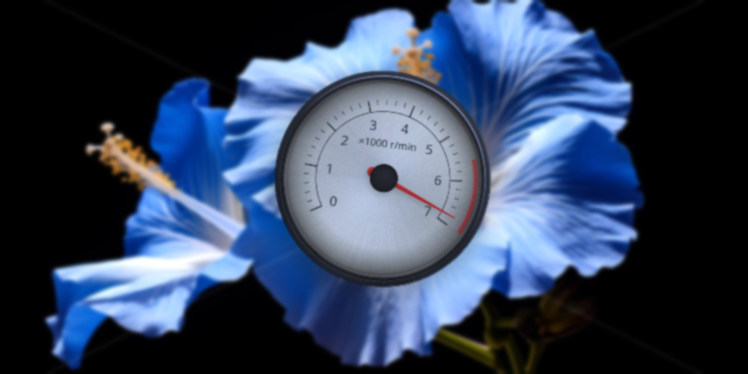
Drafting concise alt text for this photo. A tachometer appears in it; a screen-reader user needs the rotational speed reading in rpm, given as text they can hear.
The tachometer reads 6800 rpm
